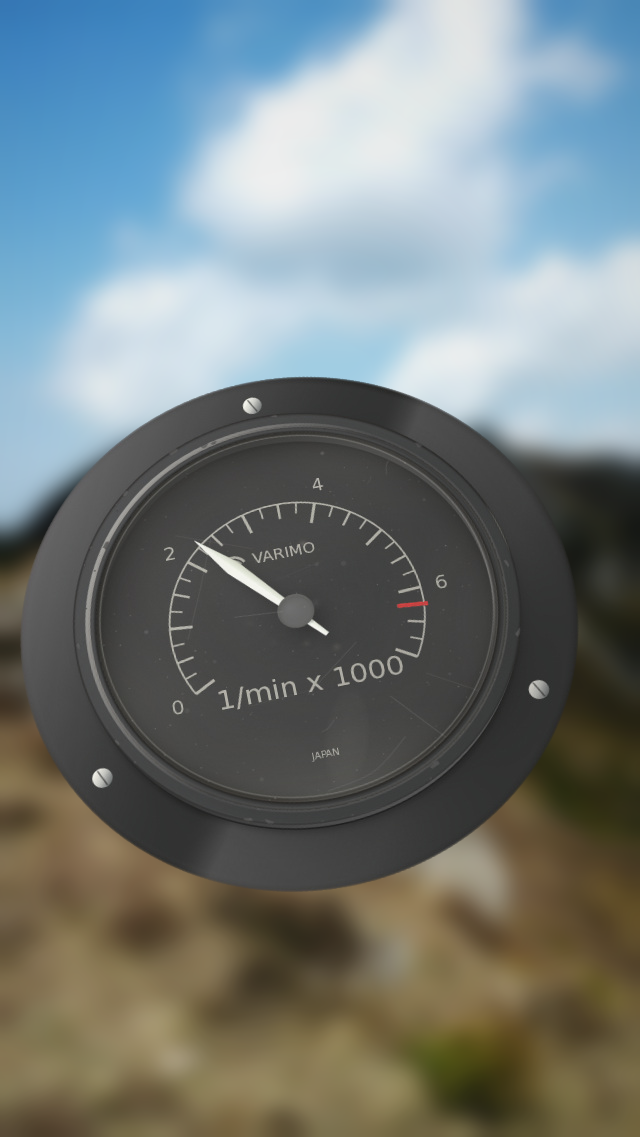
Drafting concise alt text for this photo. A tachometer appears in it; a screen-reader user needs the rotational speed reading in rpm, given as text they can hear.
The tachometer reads 2250 rpm
